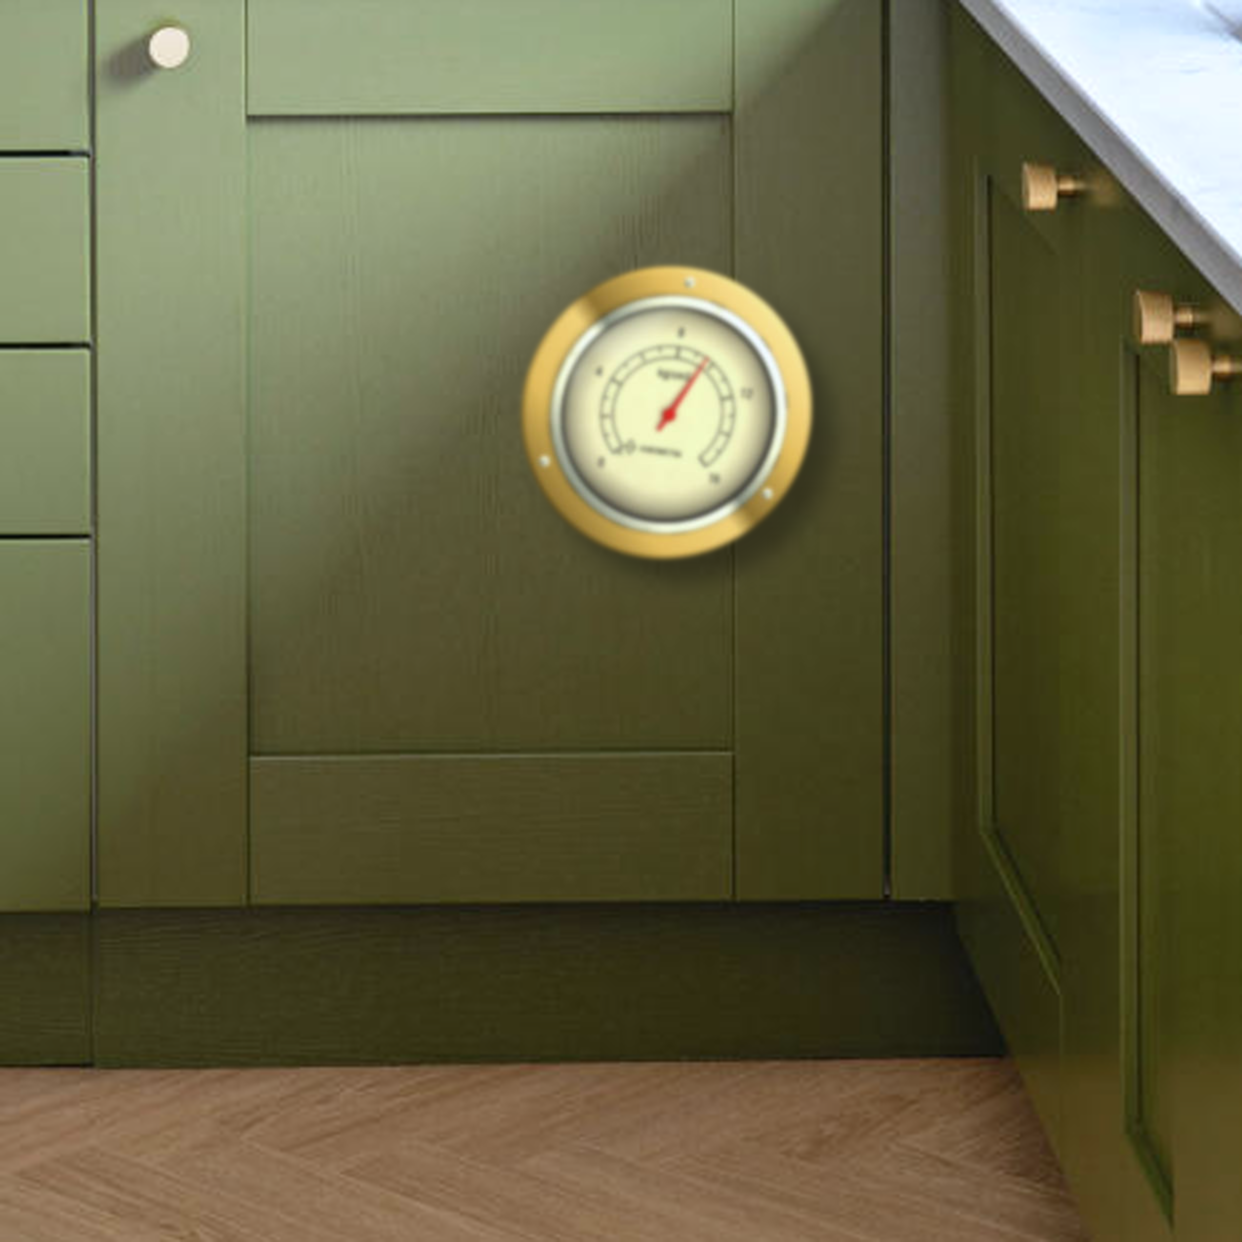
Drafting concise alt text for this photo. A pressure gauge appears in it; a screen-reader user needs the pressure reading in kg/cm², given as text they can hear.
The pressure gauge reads 9.5 kg/cm²
